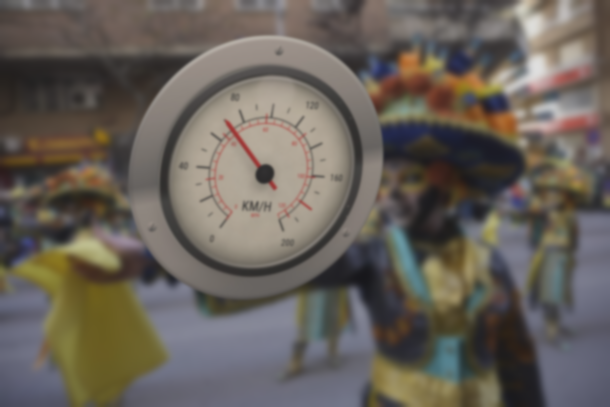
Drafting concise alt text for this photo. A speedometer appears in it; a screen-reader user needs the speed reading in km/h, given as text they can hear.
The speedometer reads 70 km/h
